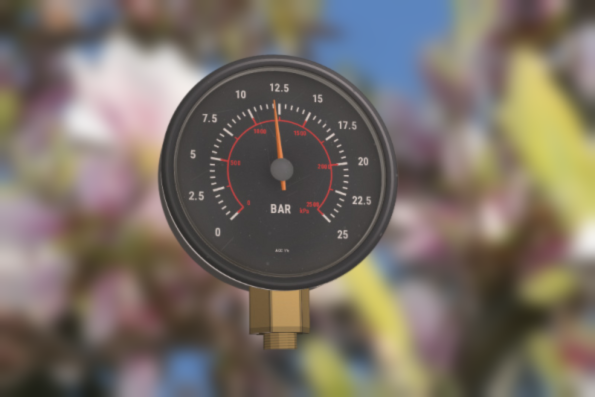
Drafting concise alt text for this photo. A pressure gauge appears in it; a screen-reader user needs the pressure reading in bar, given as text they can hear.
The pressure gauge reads 12 bar
